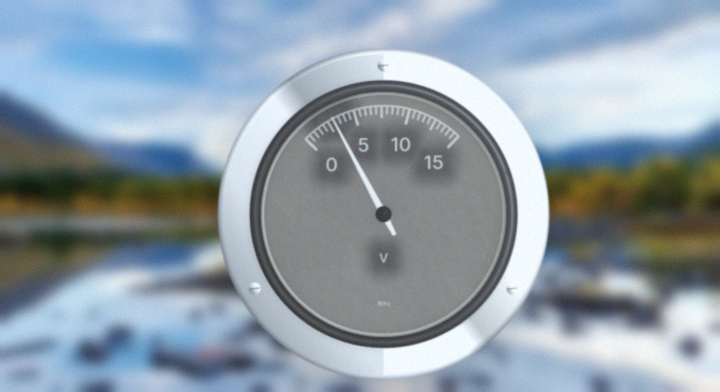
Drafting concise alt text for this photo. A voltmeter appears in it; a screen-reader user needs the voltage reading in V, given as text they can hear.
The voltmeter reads 3 V
